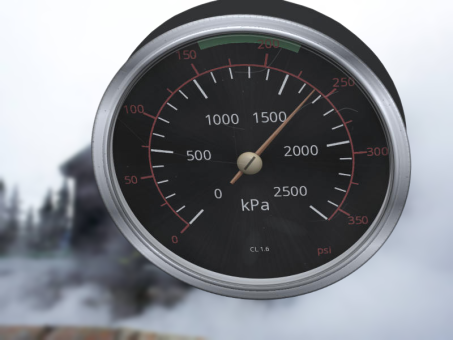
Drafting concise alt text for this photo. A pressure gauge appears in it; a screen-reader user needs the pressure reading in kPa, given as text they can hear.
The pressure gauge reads 1650 kPa
